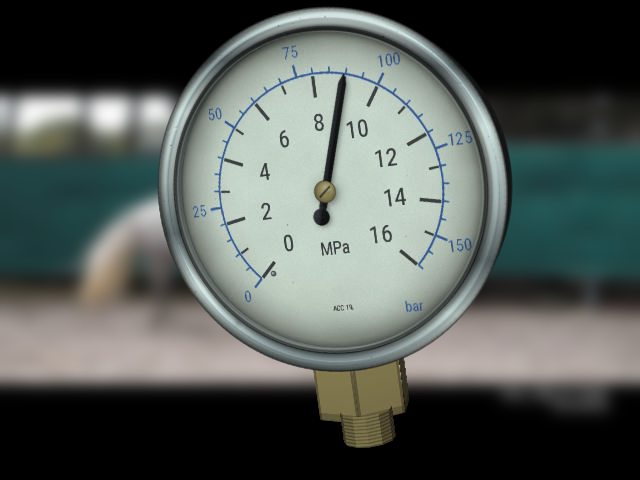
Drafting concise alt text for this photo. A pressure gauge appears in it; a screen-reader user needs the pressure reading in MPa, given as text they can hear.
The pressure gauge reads 9 MPa
